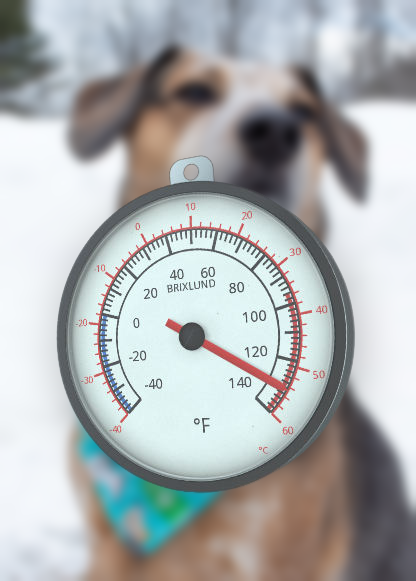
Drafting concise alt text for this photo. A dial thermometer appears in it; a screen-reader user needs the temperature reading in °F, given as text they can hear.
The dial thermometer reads 130 °F
